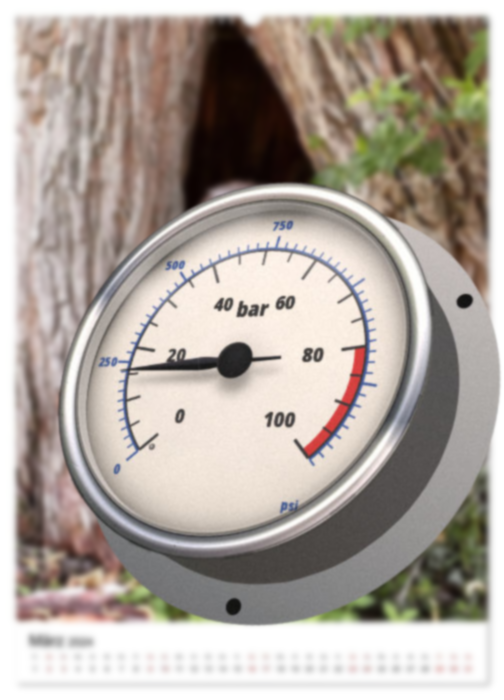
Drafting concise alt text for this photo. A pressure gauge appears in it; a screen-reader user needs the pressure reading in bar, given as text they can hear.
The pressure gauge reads 15 bar
